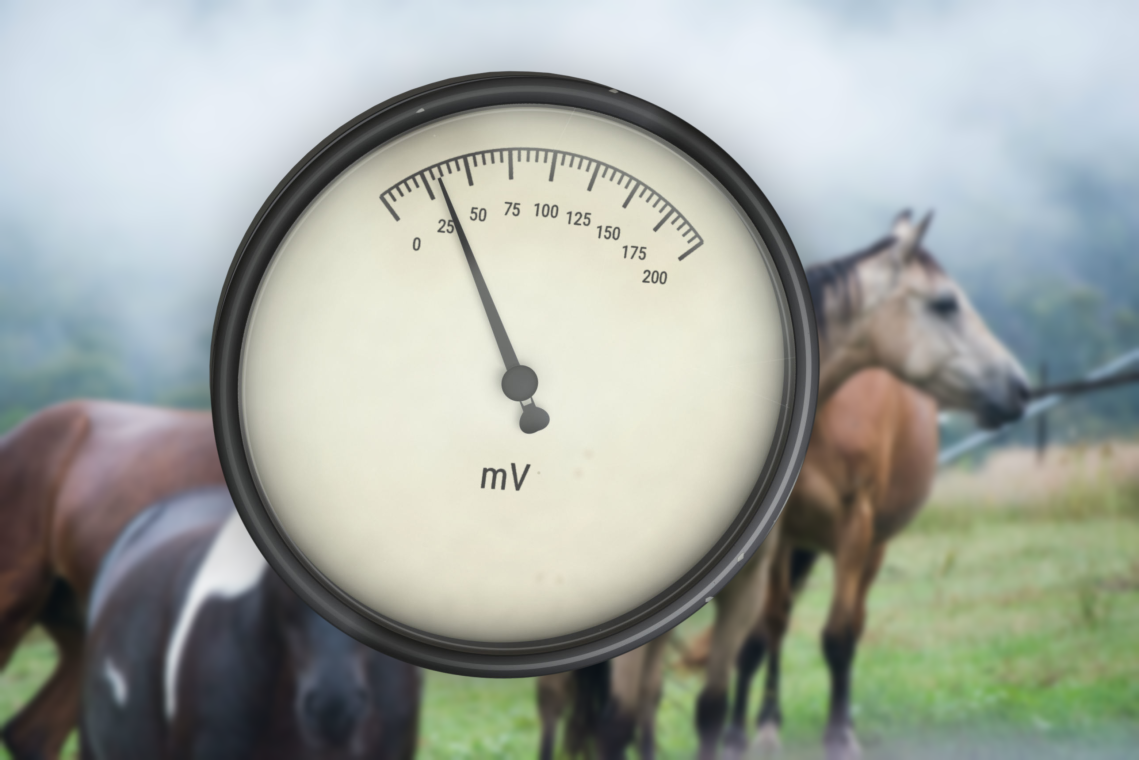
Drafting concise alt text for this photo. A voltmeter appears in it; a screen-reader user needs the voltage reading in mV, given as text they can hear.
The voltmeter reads 32.5 mV
